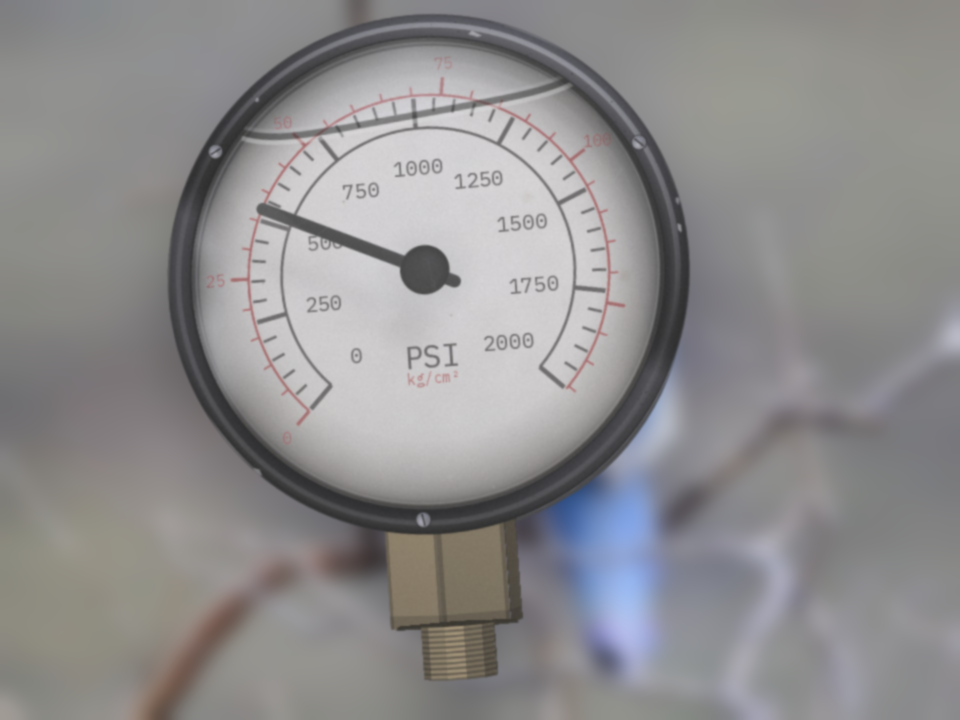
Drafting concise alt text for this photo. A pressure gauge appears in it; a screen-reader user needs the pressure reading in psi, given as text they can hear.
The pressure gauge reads 525 psi
